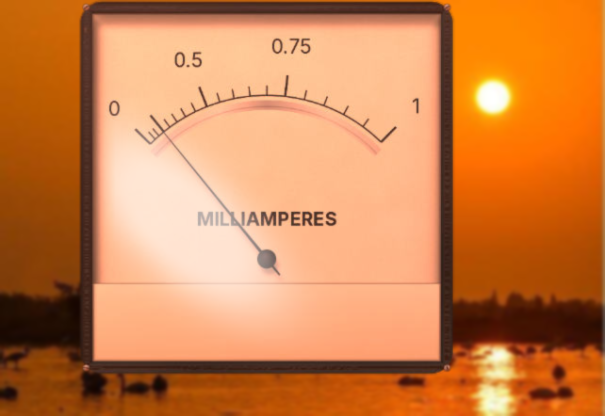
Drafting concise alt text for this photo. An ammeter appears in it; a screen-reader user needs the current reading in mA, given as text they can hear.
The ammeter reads 0.25 mA
